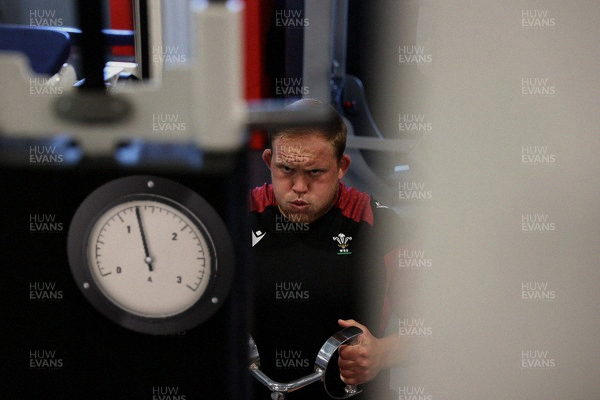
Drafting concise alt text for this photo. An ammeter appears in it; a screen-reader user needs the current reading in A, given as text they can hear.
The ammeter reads 1.3 A
